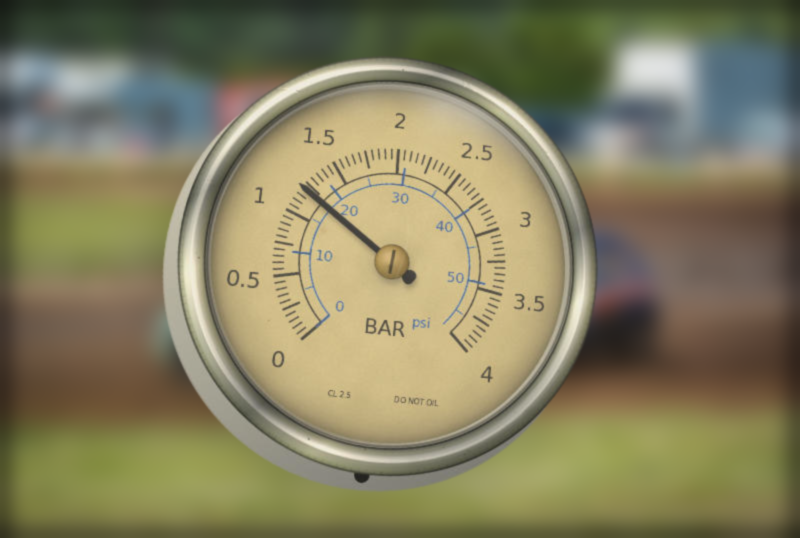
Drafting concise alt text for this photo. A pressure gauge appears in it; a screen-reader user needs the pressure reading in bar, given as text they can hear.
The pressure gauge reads 1.2 bar
